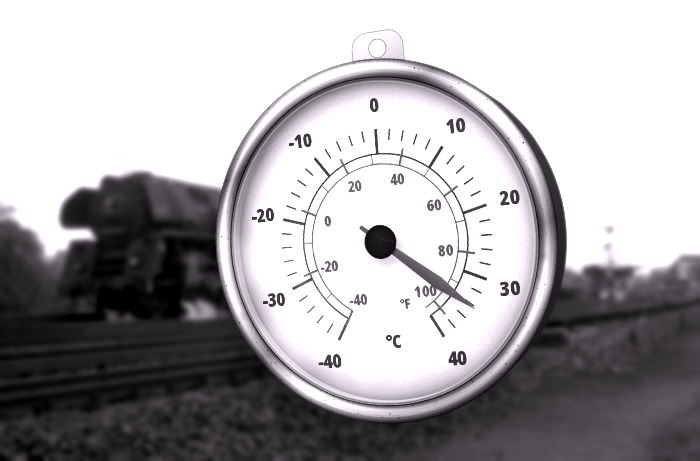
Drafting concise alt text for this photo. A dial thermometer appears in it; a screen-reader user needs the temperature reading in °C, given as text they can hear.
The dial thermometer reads 34 °C
